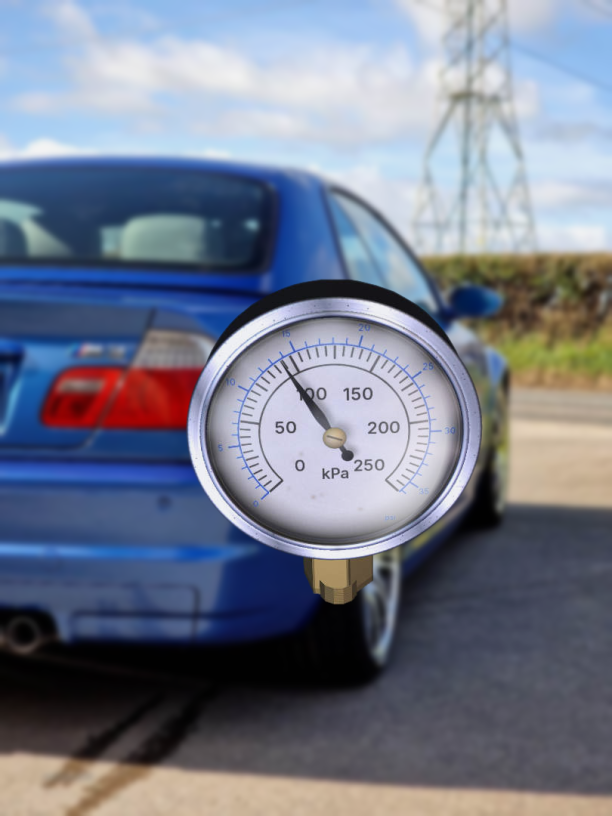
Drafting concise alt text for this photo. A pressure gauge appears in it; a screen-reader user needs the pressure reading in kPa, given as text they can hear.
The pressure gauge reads 95 kPa
